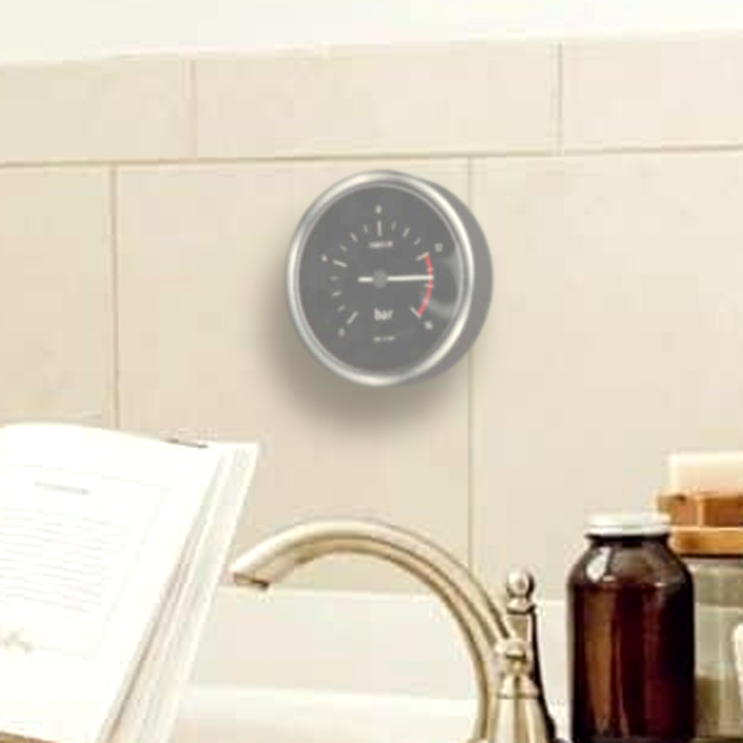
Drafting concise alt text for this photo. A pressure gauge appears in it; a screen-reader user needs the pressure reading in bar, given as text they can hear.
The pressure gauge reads 13.5 bar
